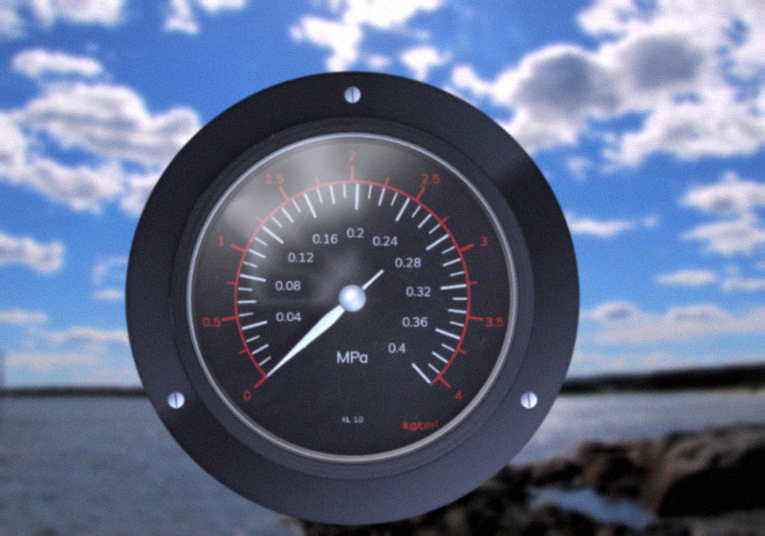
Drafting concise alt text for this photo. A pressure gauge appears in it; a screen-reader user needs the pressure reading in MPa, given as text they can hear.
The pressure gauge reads 0 MPa
